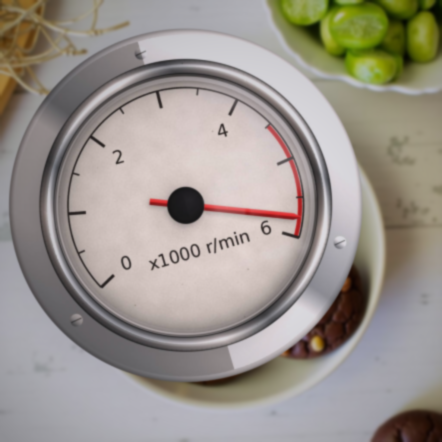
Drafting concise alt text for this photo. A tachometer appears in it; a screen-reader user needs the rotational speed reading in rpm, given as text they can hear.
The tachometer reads 5750 rpm
